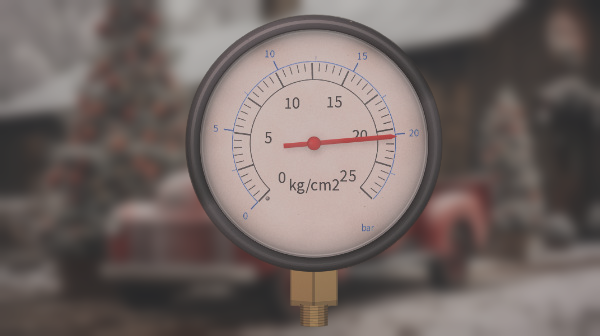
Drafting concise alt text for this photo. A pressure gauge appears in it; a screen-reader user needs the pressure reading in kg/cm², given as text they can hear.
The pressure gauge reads 20.5 kg/cm²
